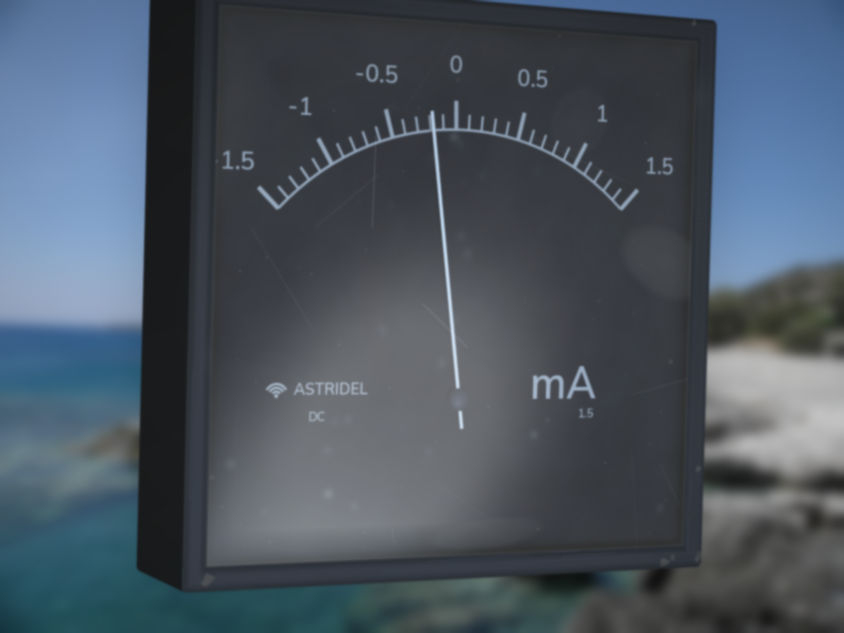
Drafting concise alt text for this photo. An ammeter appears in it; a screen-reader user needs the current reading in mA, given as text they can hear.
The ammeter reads -0.2 mA
